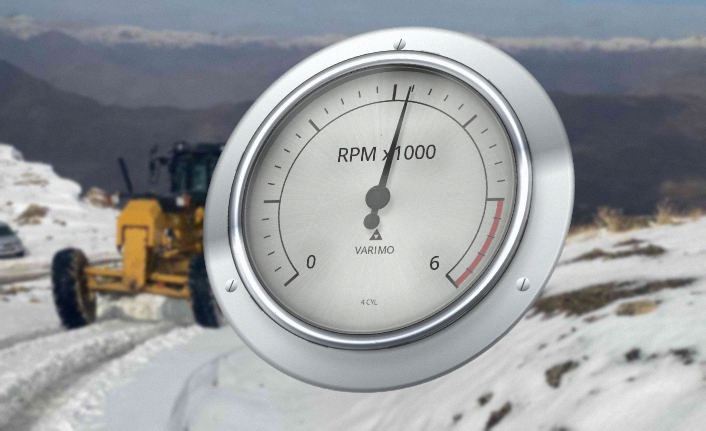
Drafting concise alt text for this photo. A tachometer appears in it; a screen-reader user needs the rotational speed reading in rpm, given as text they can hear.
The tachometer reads 3200 rpm
